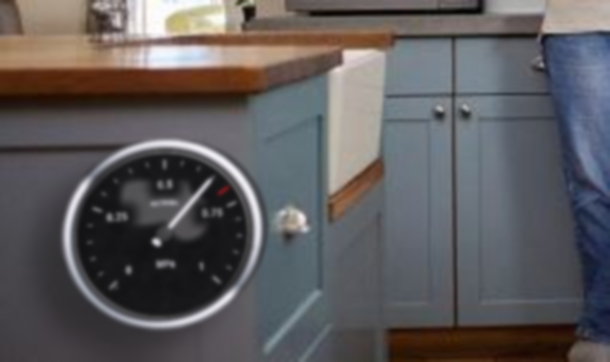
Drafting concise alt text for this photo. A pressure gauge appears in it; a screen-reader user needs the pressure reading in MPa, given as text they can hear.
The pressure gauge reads 0.65 MPa
